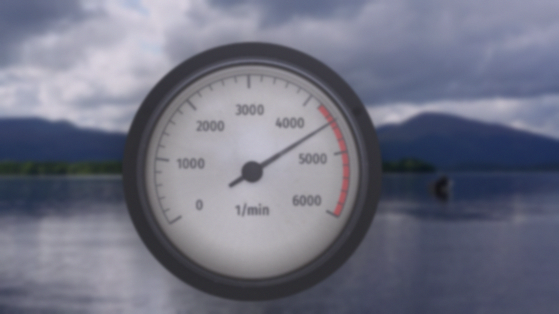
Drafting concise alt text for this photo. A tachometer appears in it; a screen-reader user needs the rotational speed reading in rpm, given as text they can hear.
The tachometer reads 4500 rpm
